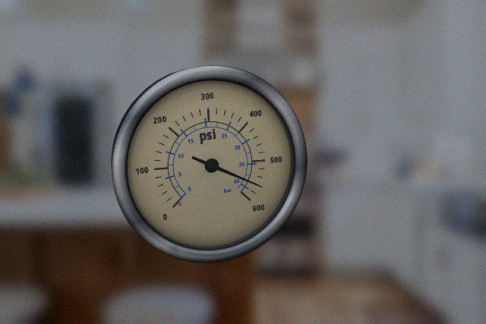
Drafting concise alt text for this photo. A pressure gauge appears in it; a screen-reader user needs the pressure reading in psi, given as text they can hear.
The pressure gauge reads 560 psi
